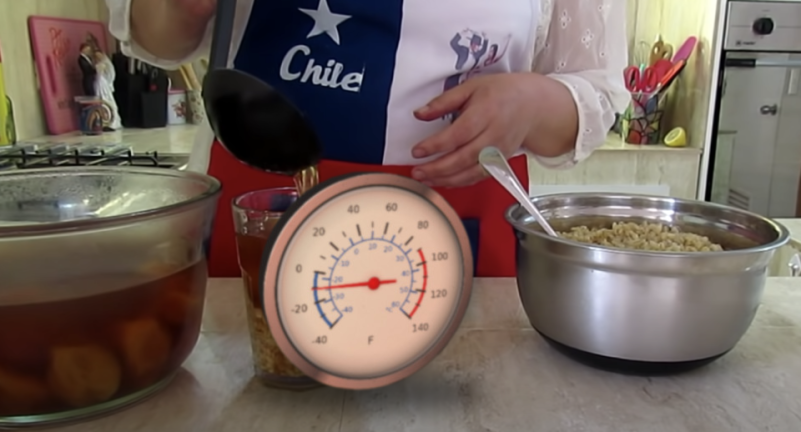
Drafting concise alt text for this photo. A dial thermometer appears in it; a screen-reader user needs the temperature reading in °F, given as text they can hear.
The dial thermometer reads -10 °F
